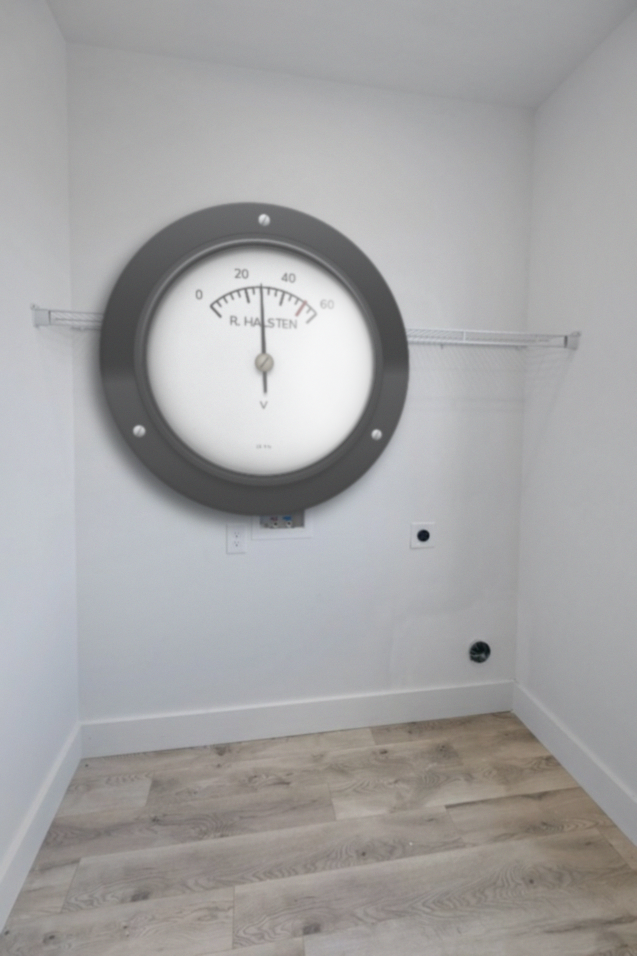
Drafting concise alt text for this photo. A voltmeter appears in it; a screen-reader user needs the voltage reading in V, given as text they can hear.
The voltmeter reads 28 V
